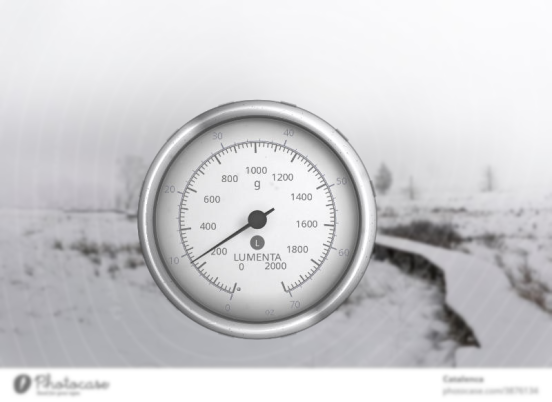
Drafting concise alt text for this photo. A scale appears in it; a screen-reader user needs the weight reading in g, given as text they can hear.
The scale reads 240 g
